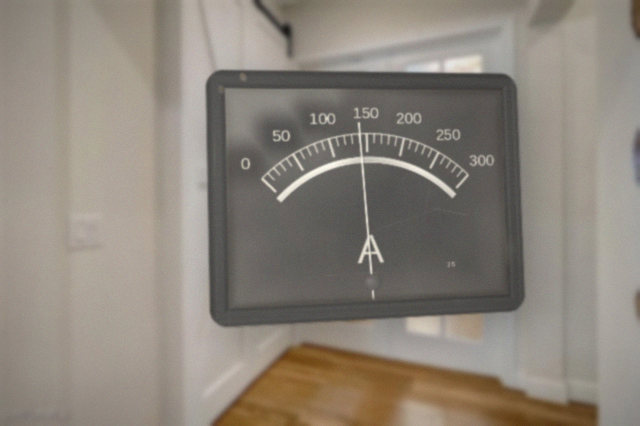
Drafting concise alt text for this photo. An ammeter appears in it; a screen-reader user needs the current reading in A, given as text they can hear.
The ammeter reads 140 A
